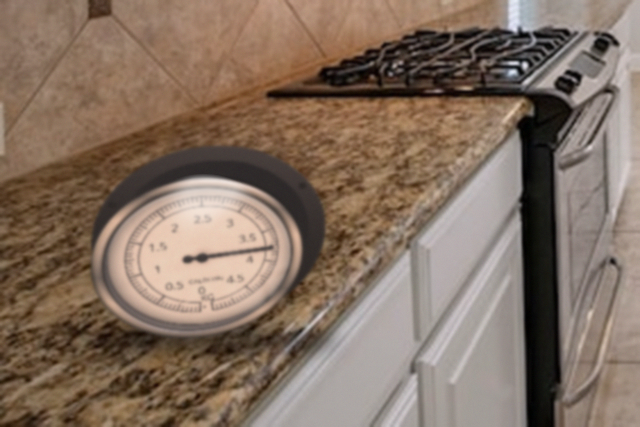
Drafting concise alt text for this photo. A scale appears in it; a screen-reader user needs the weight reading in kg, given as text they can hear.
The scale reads 3.75 kg
